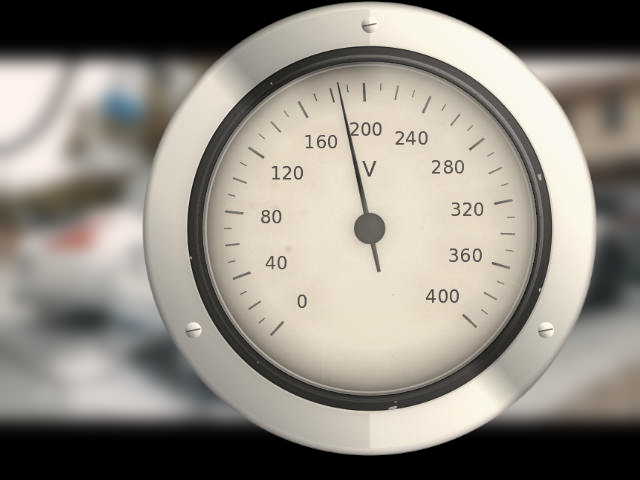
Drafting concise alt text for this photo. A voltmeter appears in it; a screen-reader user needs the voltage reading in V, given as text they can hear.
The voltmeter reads 185 V
